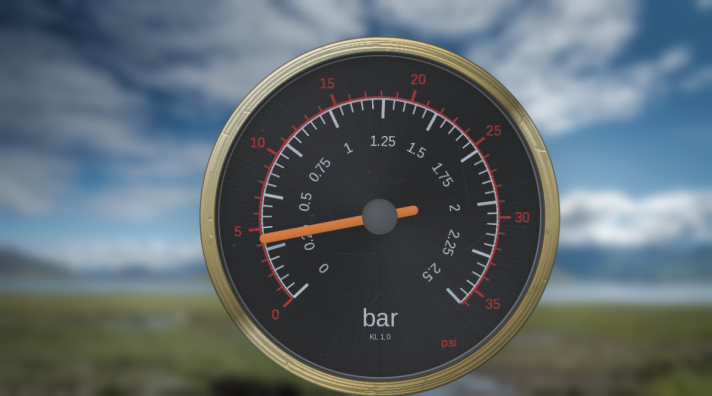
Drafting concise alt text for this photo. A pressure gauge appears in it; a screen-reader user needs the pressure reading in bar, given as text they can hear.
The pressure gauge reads 0.3 bar
